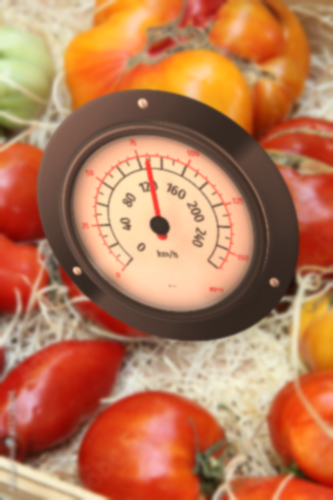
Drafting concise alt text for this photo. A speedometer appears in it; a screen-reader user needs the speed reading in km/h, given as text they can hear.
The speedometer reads 130 km/h
